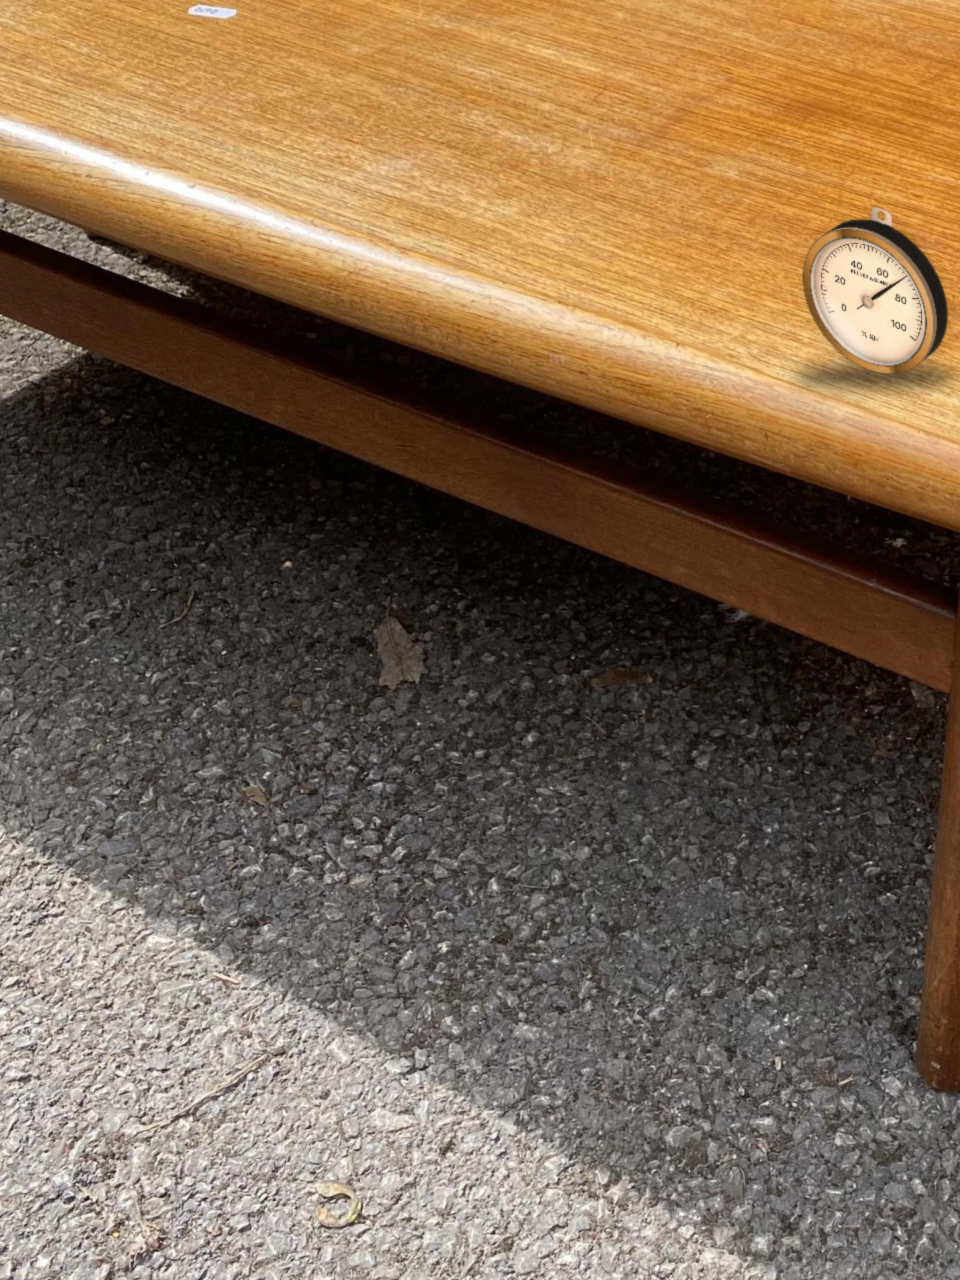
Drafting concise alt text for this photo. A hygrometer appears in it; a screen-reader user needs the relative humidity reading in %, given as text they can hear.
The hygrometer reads 70 %
